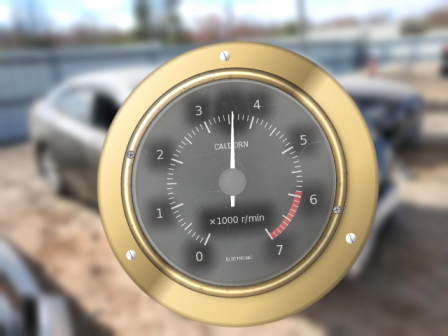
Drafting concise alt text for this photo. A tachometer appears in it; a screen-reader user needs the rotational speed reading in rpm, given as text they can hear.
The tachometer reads 3600 rpm
